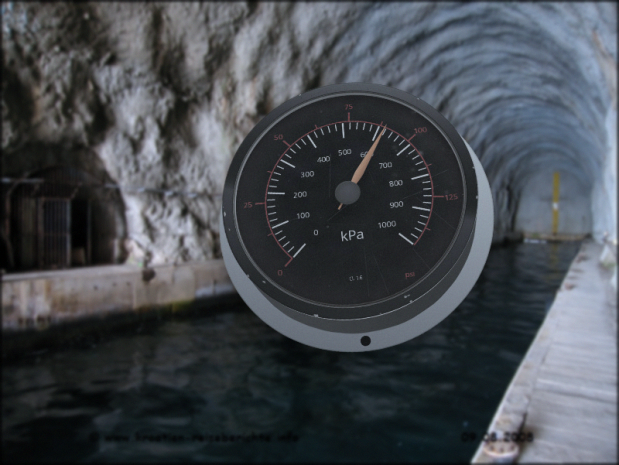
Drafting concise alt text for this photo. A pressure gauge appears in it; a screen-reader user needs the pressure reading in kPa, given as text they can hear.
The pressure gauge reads 620 kPa
